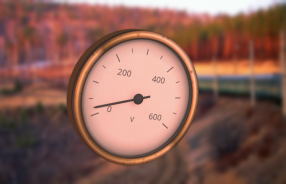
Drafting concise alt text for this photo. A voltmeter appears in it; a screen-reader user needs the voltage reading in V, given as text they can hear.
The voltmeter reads 25 V
